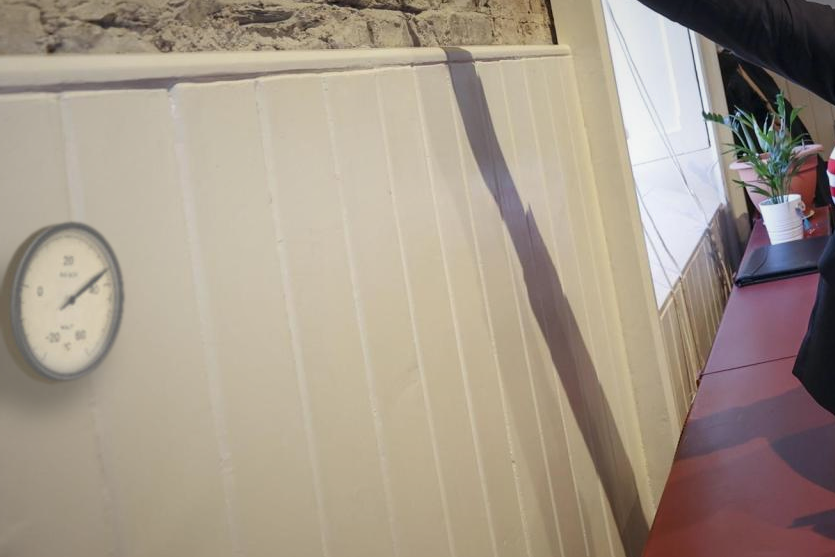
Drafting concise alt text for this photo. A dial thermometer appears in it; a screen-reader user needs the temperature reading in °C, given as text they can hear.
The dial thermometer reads 36 °C
